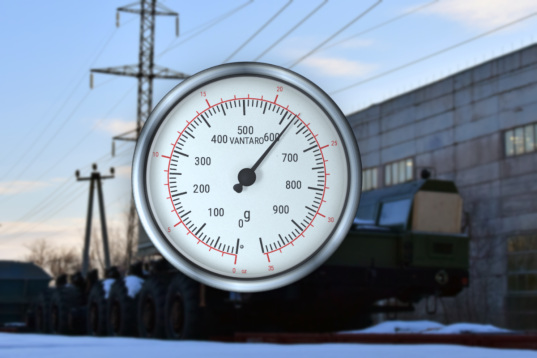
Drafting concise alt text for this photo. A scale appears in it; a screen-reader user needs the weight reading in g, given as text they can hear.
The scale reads 620 g
